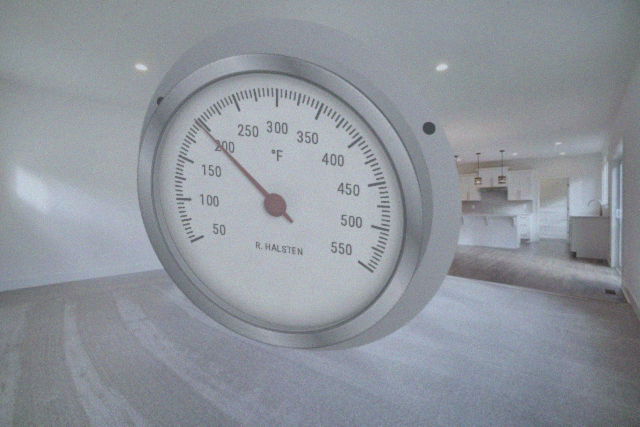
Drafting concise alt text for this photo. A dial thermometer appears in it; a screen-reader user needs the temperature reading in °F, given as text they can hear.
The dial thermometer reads 200 °F
